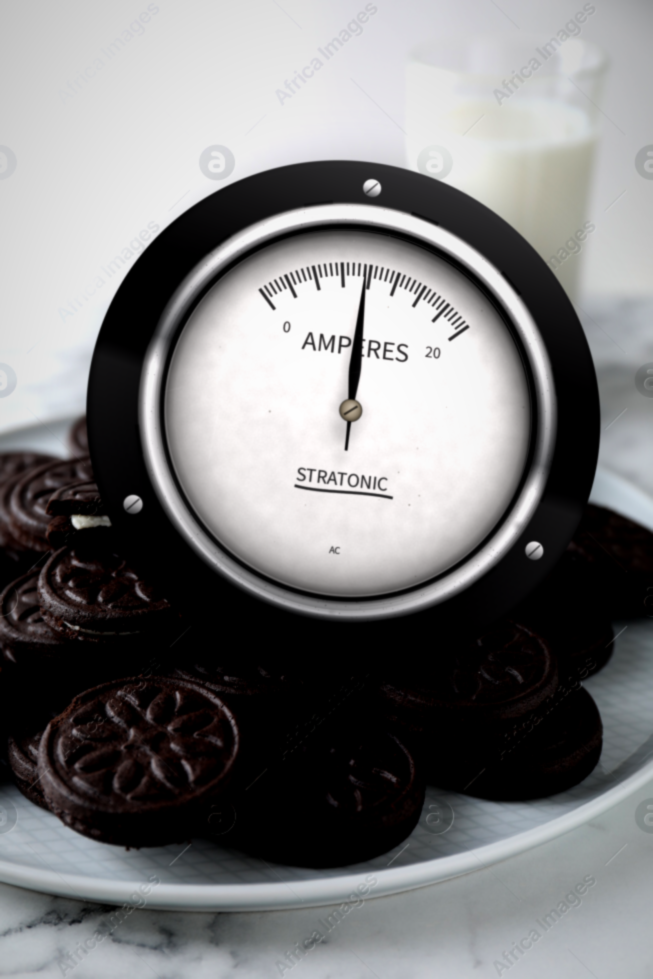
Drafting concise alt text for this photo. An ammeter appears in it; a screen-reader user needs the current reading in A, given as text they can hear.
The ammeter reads 9.5 A
